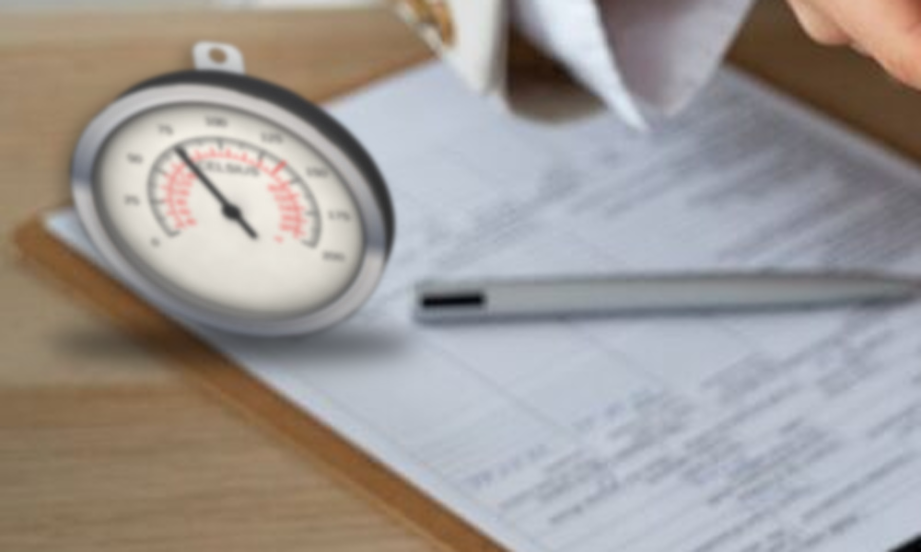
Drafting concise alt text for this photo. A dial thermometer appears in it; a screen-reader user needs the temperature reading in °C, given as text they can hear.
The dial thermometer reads 75 °C
